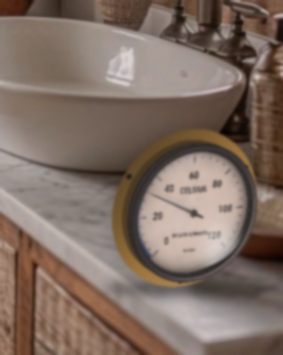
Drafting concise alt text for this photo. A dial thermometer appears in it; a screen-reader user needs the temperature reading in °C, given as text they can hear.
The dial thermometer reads 32 °C
